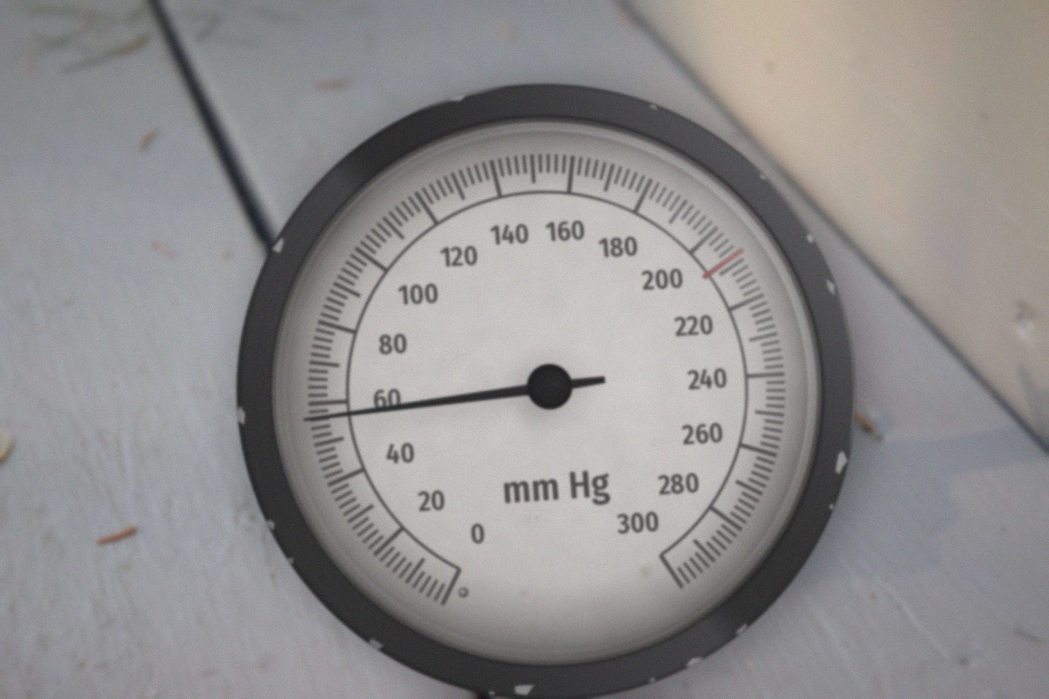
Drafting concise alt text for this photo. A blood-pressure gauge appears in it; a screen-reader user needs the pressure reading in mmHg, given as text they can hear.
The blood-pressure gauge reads 56 mmHg
